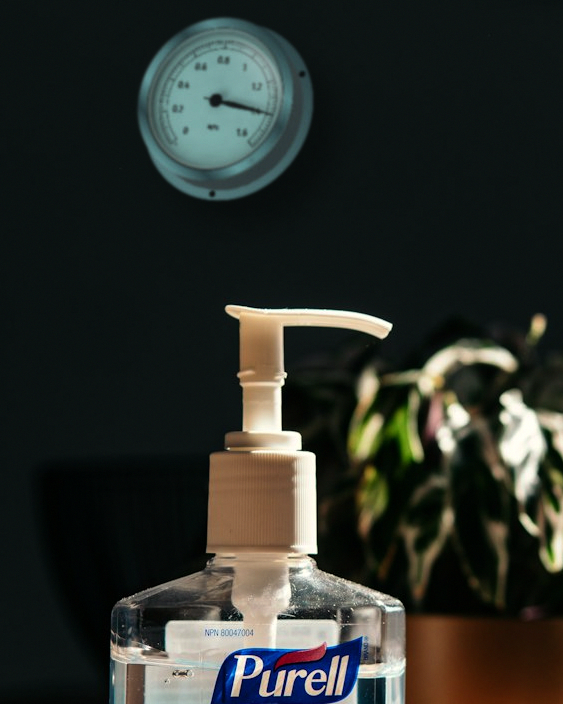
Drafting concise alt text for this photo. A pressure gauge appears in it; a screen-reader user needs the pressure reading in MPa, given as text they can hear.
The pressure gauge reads 1.4 MPa
